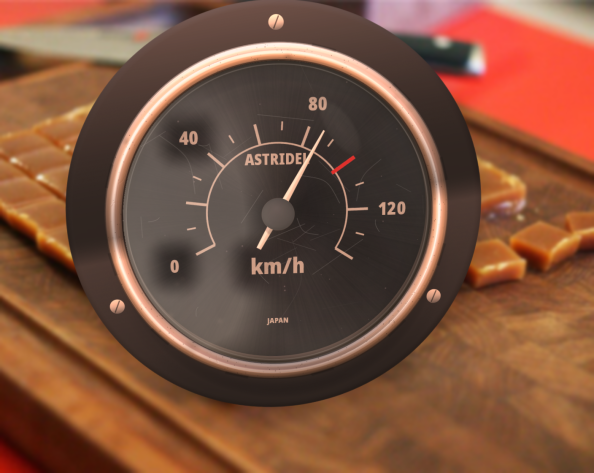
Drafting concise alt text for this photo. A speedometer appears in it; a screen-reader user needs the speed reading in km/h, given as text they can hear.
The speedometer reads 85 km/h
